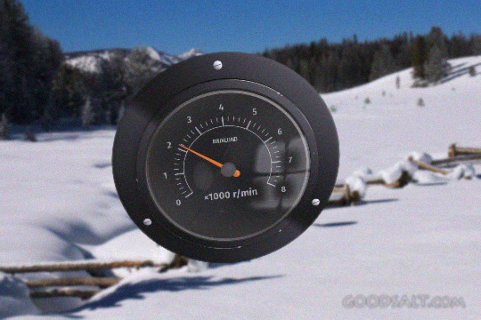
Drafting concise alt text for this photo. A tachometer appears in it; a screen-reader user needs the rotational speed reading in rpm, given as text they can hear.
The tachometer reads 2200 rpm
